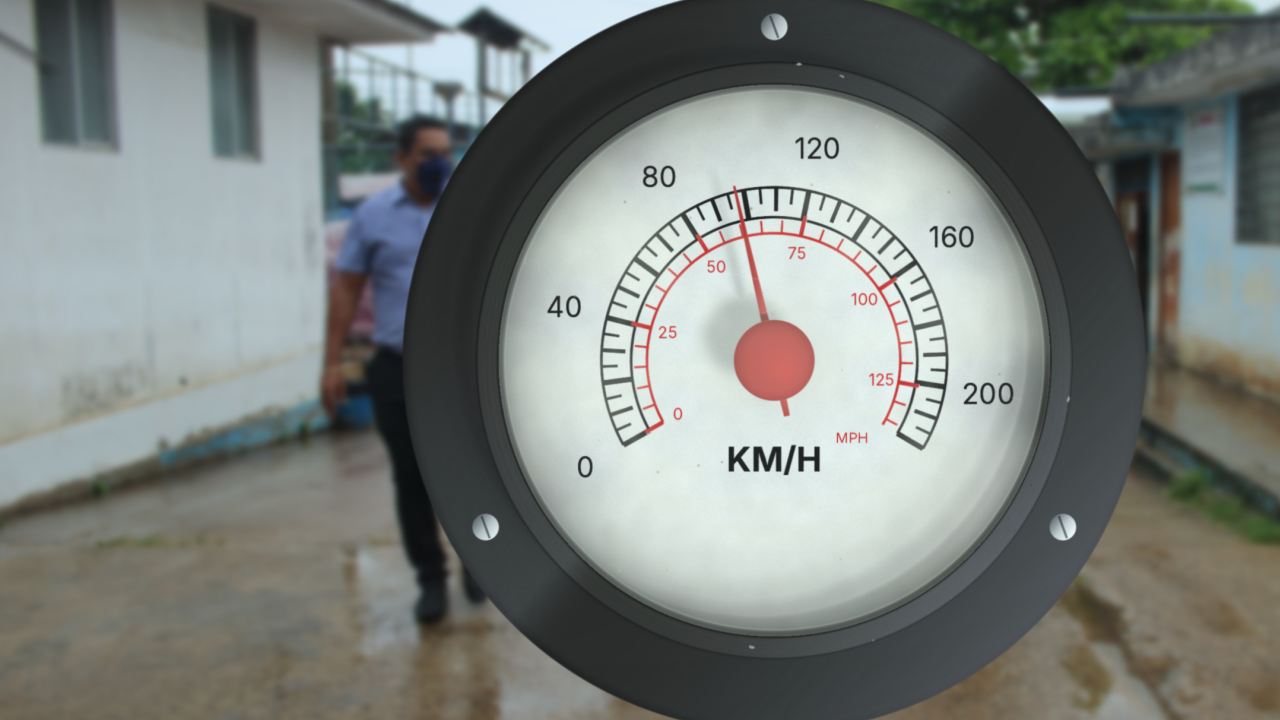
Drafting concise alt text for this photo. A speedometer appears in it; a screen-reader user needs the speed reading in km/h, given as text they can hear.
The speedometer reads 97.5 km/h
